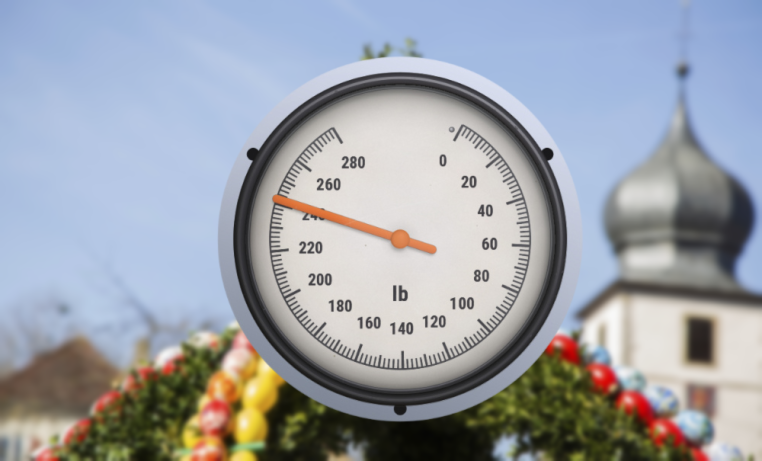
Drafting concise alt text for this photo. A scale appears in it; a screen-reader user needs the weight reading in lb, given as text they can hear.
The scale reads 242 lb
